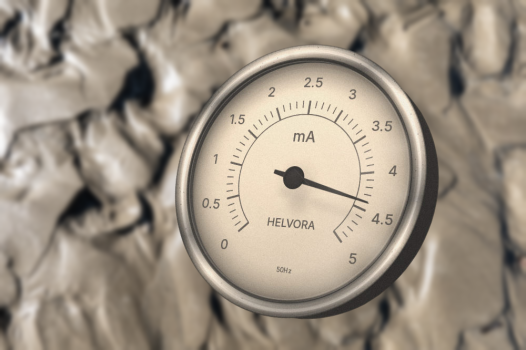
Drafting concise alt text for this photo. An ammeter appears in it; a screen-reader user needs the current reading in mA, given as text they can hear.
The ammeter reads 4.4 mA
